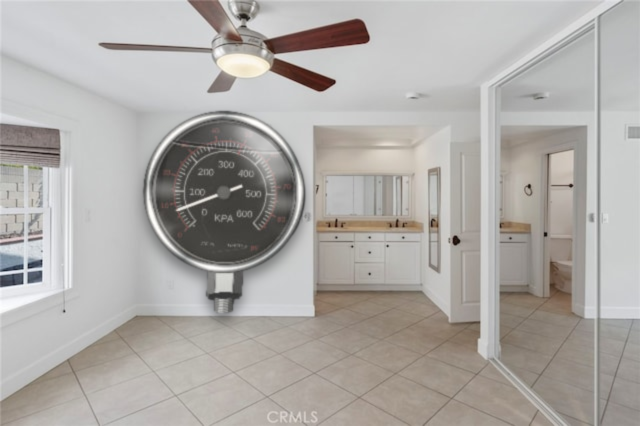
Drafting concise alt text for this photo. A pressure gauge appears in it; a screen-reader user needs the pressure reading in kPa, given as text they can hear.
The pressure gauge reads 50 kPa
